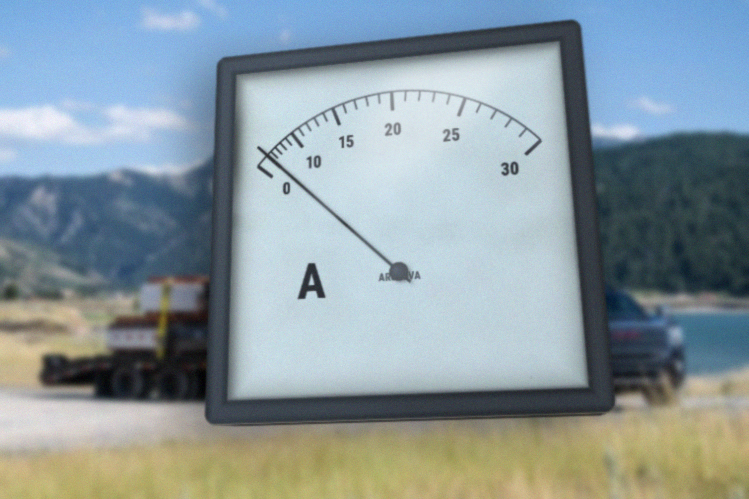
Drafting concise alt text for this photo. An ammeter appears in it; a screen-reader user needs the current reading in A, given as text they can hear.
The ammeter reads 5 A
